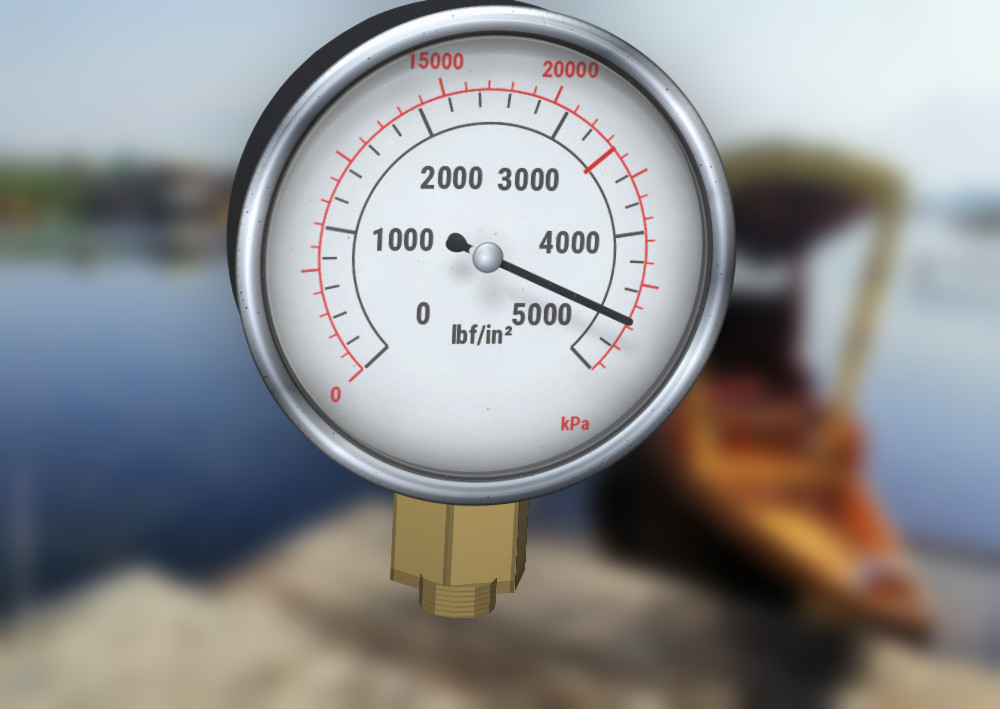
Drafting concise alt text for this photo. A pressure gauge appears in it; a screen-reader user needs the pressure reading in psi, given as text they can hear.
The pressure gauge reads 4600 psi
